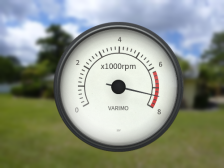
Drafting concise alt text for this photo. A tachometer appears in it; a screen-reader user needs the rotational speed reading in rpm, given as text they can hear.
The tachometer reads 7400 rpm
